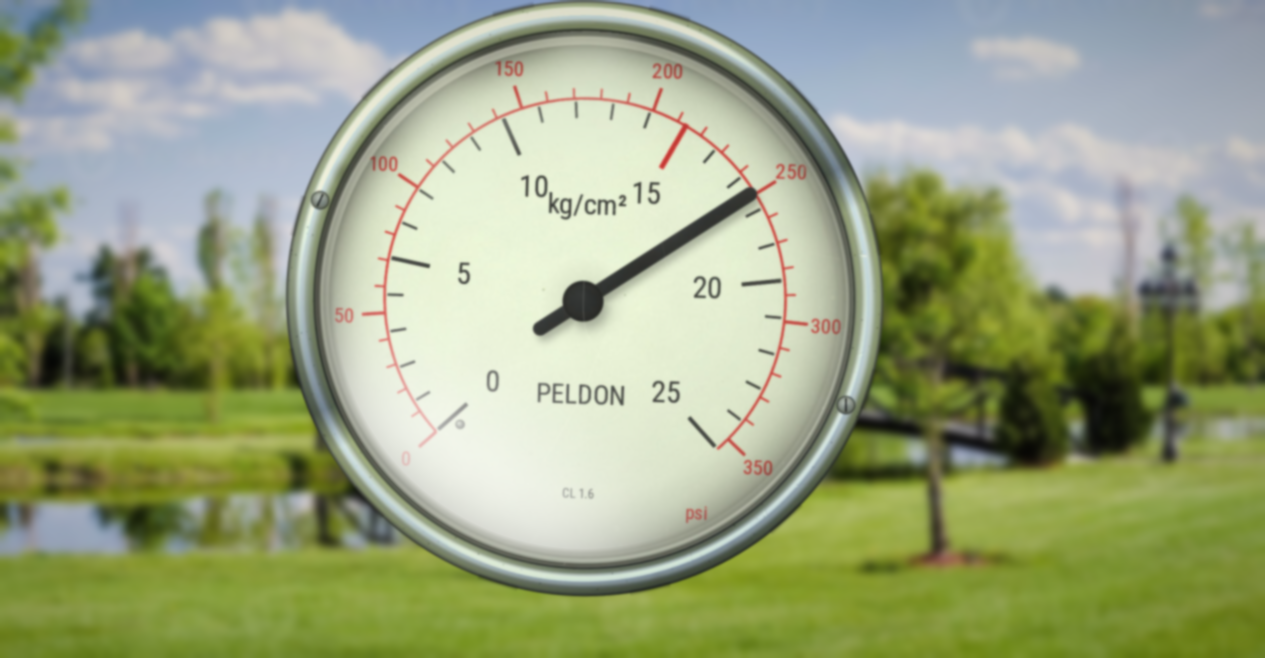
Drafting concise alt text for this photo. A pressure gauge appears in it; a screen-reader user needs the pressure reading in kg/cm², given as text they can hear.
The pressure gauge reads 17.5 kg/cm²
